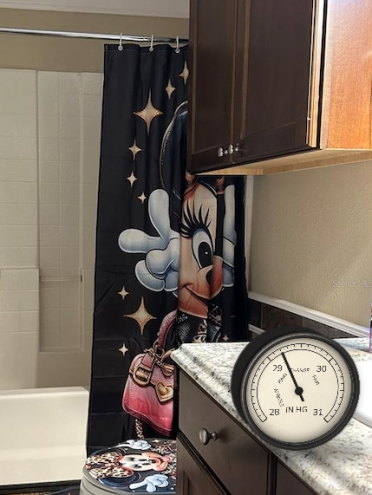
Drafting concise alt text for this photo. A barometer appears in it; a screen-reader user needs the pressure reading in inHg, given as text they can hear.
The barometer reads 29.2 inHg
